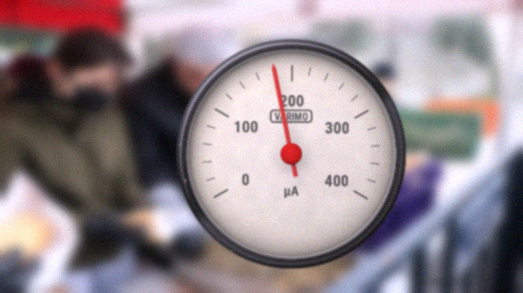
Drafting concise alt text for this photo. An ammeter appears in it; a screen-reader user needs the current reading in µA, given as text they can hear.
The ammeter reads 180 µA
